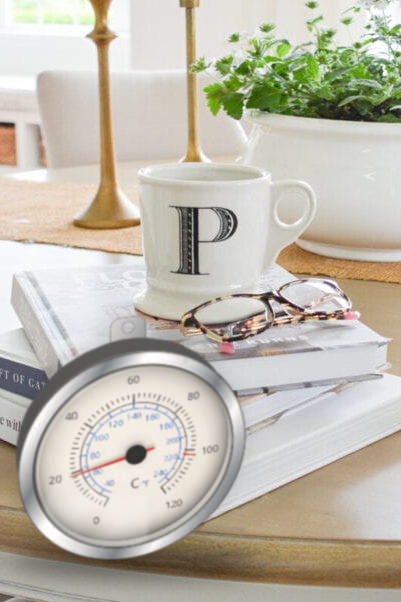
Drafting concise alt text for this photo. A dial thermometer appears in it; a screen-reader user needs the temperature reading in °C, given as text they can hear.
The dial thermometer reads 20 °C
